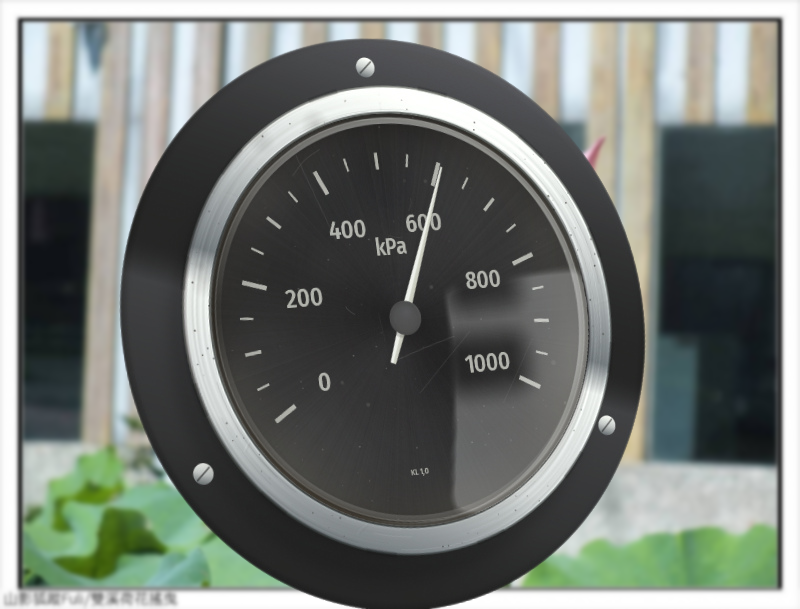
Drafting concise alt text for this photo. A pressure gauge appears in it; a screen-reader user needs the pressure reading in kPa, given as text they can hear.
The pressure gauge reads 600 kPa
